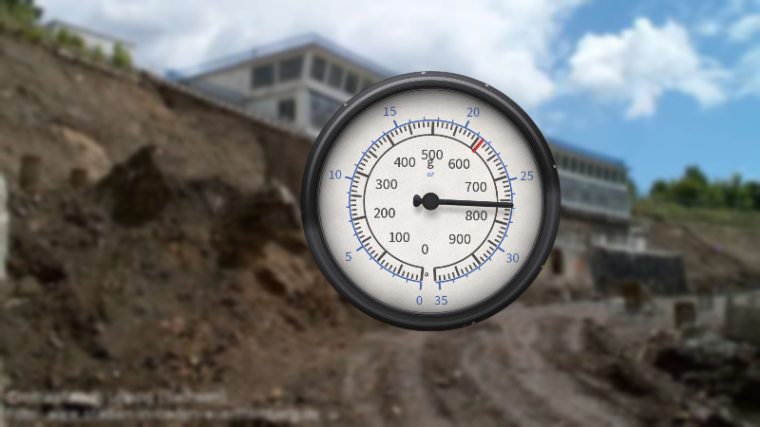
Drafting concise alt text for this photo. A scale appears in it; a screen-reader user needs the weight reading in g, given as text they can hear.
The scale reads 760 g
